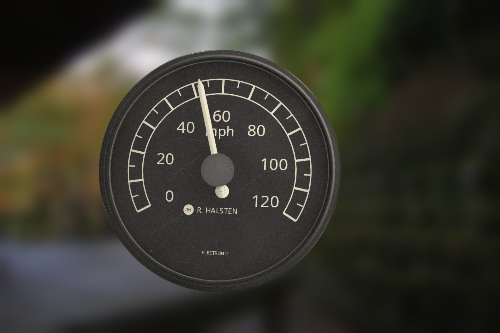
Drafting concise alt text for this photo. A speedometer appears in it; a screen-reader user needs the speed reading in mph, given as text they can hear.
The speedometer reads 52.5 mph
